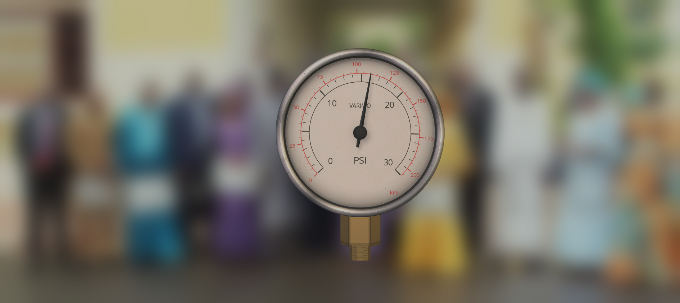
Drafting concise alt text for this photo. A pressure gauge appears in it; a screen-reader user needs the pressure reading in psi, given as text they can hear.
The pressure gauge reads 16 psi
